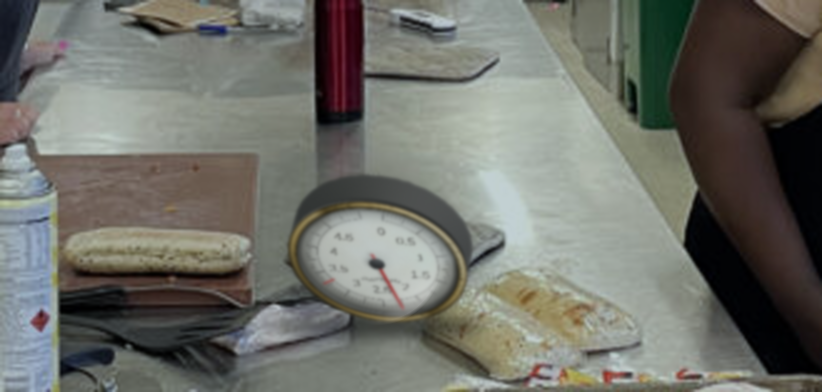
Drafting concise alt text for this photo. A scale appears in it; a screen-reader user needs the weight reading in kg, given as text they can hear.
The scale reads 2.25 kg
